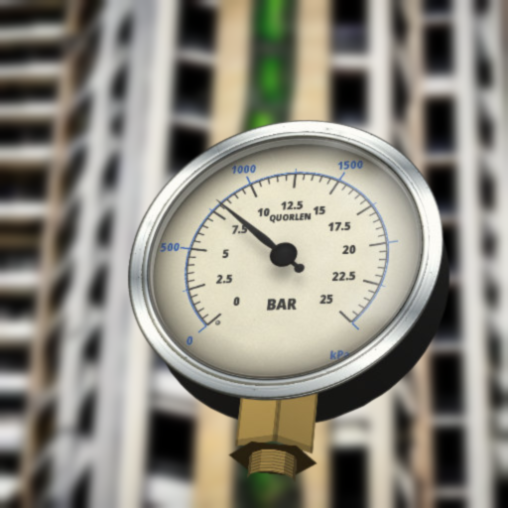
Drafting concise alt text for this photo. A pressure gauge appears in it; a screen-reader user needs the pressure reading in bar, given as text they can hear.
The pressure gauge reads 8 bar
